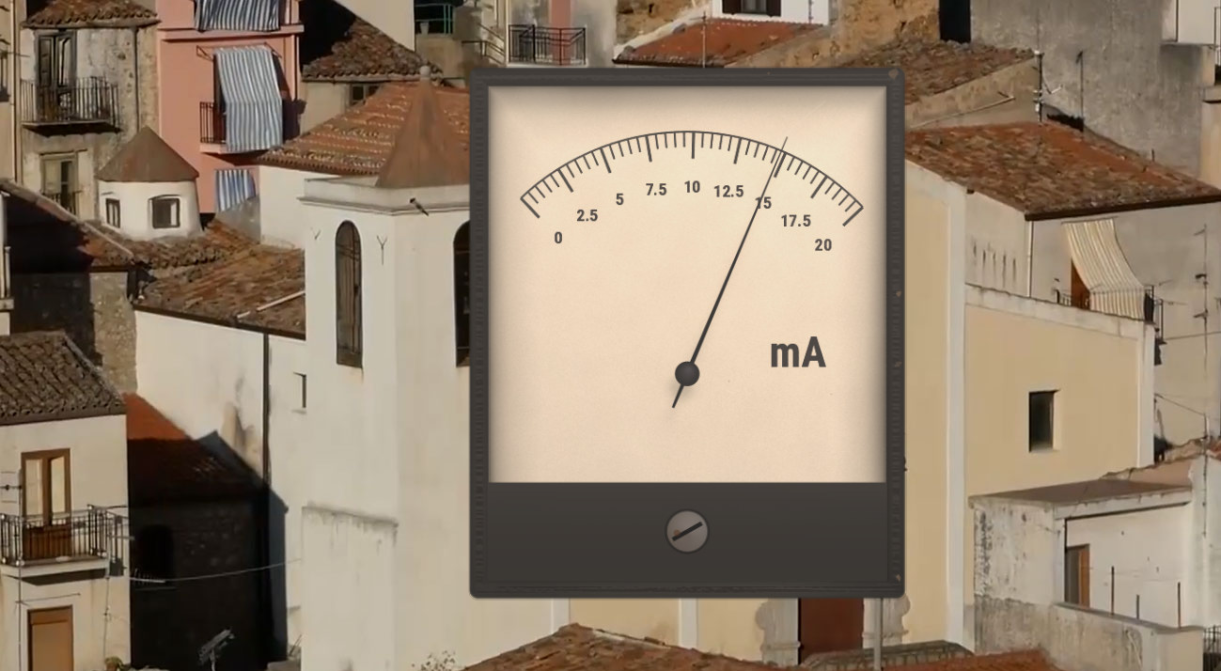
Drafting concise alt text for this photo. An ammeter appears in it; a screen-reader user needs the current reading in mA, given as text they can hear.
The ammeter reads 14.75 mA
